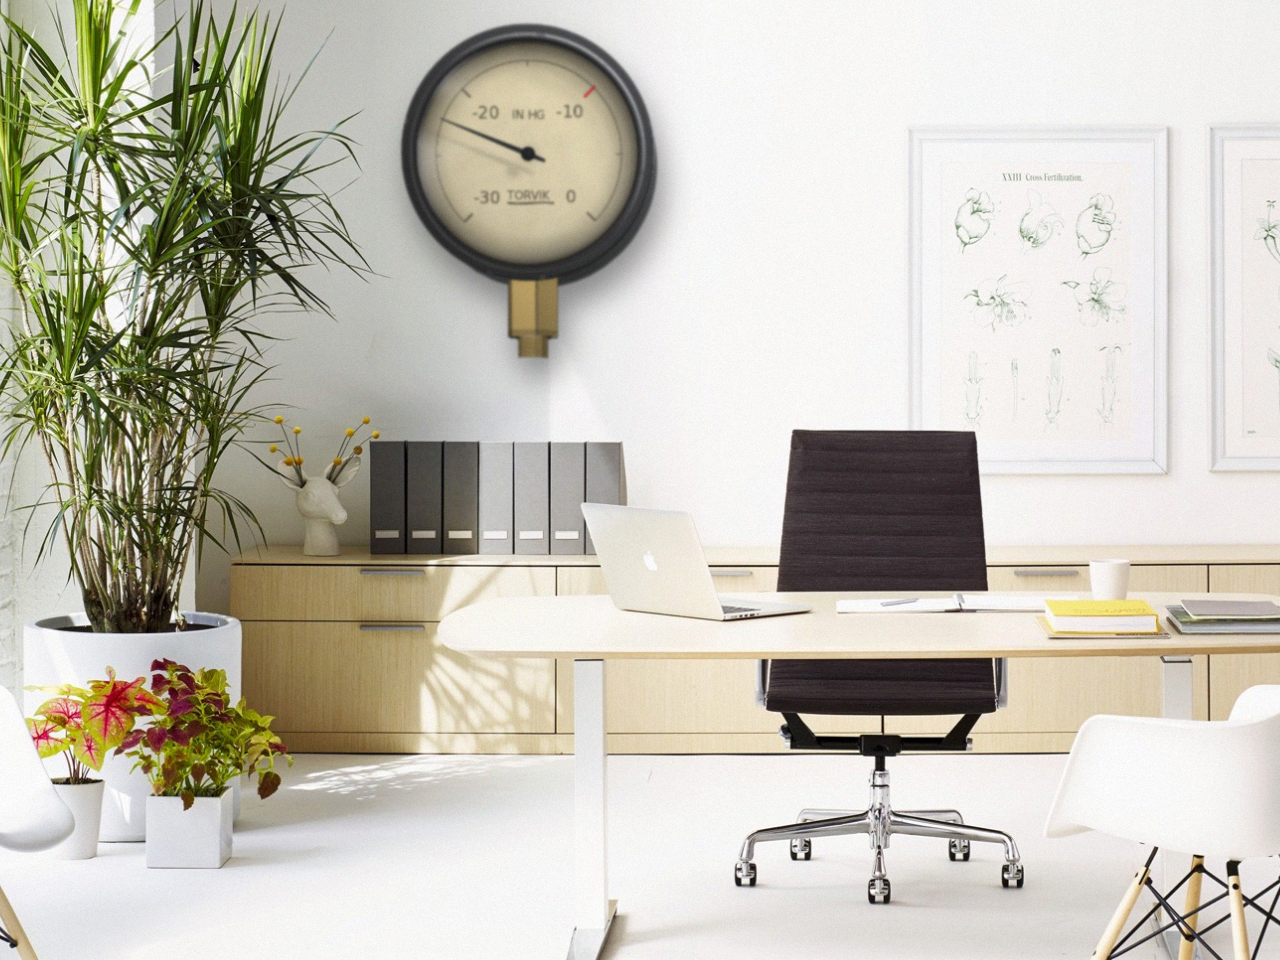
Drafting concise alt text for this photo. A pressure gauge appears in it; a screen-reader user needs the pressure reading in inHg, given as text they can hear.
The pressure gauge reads -22.5 inHg
